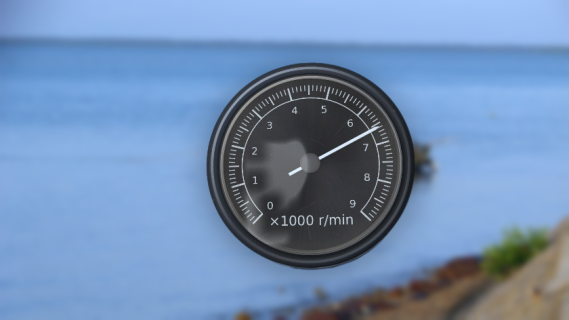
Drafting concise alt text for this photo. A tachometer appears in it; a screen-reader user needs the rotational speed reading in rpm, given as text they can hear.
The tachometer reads 6600 rpm
